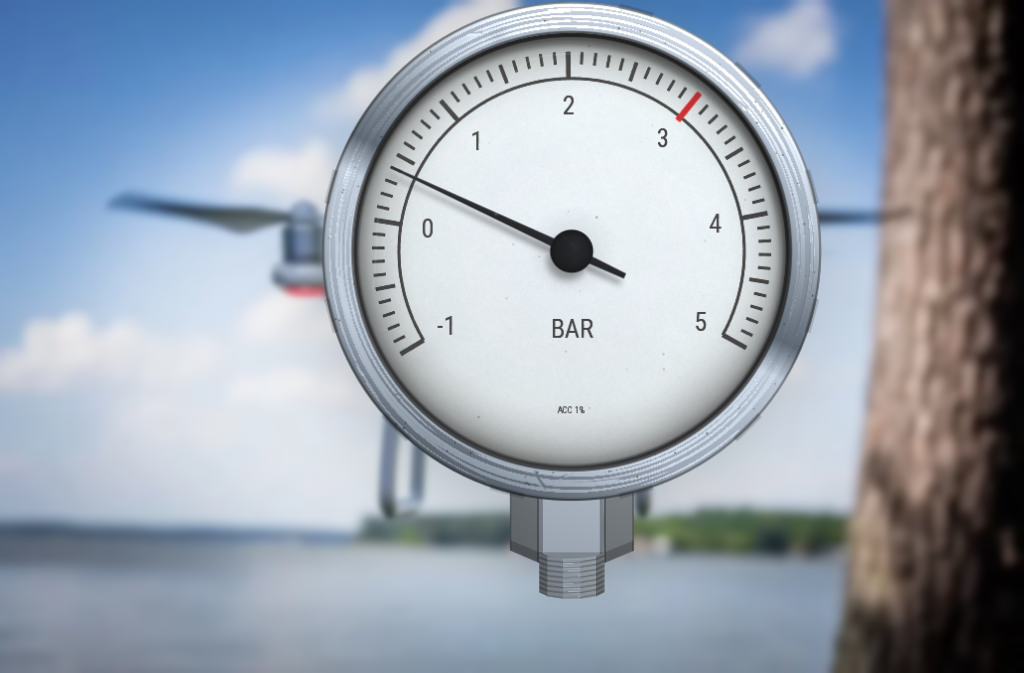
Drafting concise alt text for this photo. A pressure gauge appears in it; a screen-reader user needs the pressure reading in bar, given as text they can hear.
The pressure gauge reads 0.4 bar
